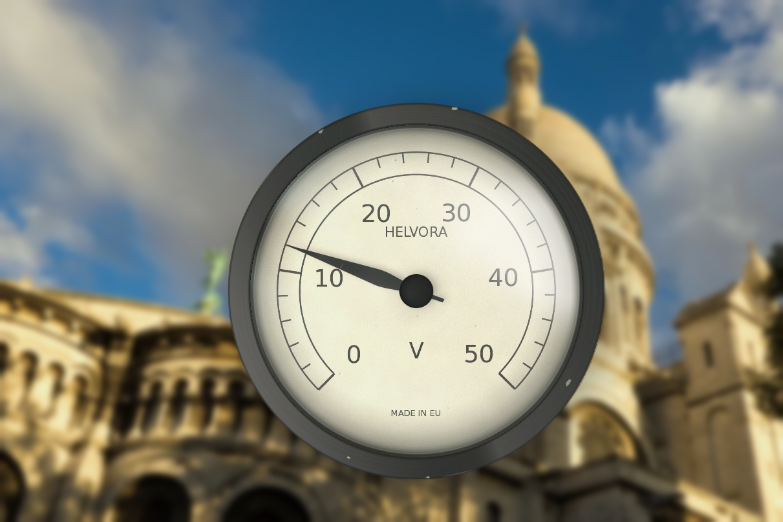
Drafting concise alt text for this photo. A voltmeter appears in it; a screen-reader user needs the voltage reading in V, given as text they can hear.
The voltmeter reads 12 V
